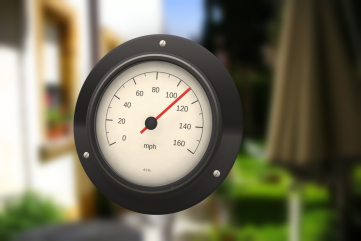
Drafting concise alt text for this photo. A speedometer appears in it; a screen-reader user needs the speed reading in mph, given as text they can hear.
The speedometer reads 110 mph
